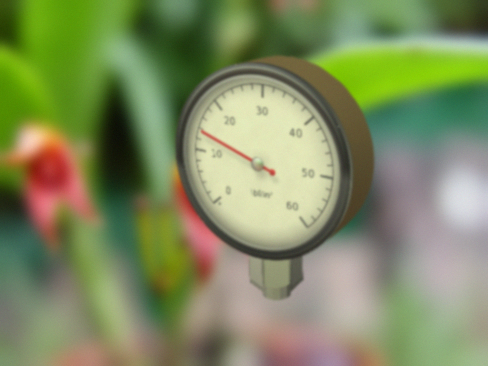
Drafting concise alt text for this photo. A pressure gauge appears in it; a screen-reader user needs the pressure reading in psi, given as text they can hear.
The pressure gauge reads 14 psi
